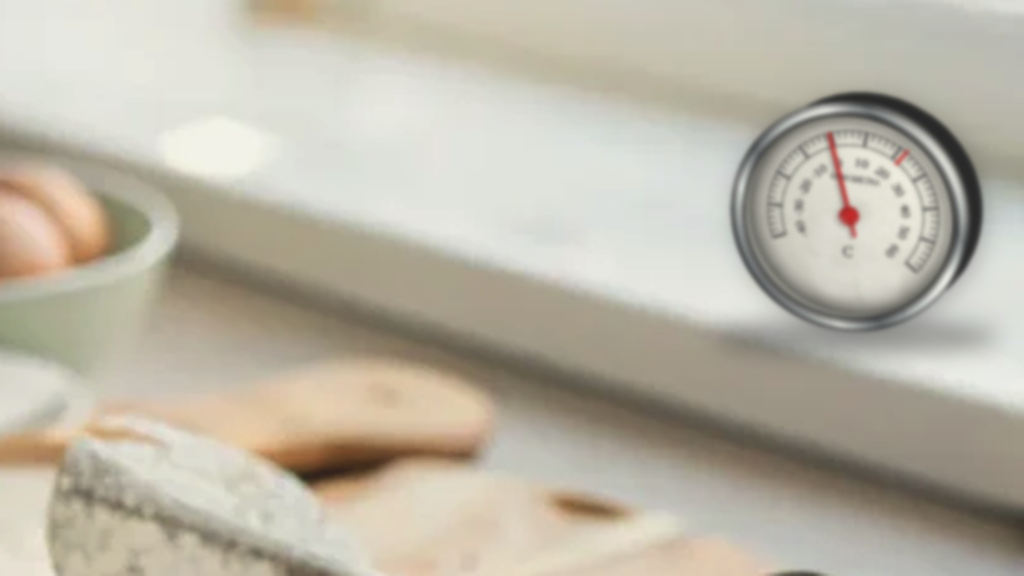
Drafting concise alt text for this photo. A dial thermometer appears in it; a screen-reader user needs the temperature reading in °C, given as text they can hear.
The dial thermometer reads 0 °C
